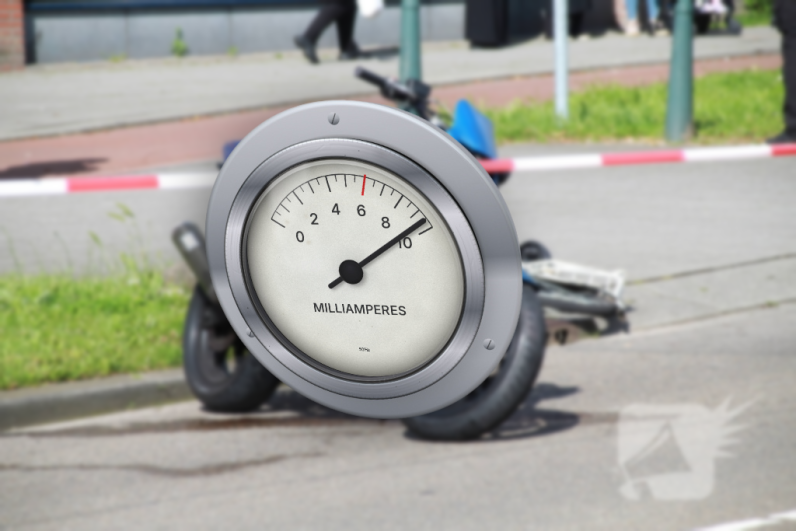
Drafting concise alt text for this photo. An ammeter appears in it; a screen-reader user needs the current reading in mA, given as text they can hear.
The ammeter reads 9.5 mA
